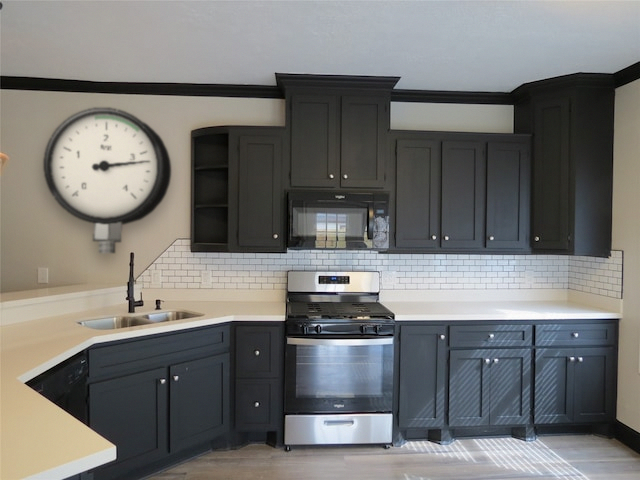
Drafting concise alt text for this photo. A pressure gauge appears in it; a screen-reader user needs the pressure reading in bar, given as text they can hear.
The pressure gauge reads 3.2 bar
